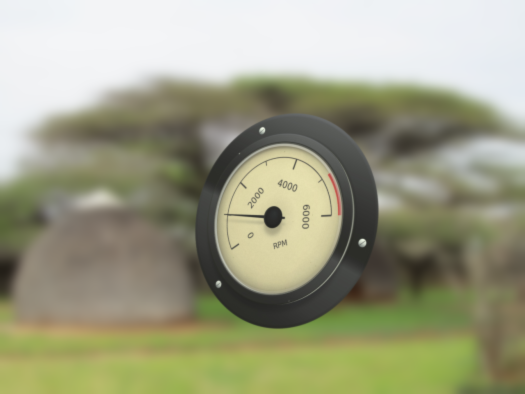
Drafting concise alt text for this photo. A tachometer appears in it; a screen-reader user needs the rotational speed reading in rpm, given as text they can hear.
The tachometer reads 1000 rpm
